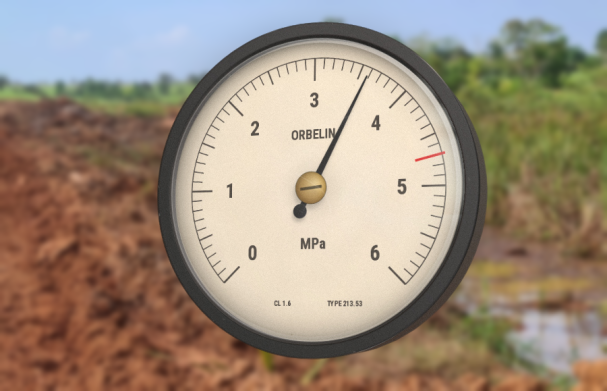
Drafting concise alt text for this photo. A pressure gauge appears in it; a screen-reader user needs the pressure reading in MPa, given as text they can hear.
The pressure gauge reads 3.6 MPa
